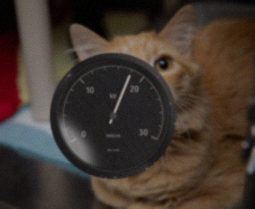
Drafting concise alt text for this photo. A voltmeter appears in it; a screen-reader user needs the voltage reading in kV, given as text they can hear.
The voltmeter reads 18 kV
